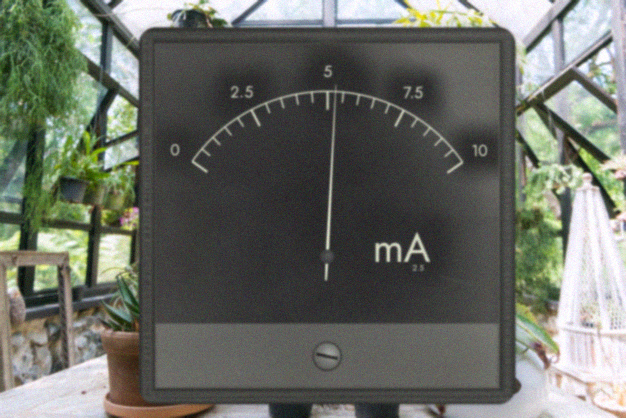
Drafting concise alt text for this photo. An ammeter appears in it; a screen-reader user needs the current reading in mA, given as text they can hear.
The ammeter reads 5.25 mA
